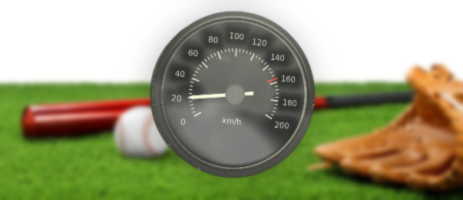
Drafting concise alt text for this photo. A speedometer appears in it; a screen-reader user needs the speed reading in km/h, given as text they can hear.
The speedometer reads 20 km/h
